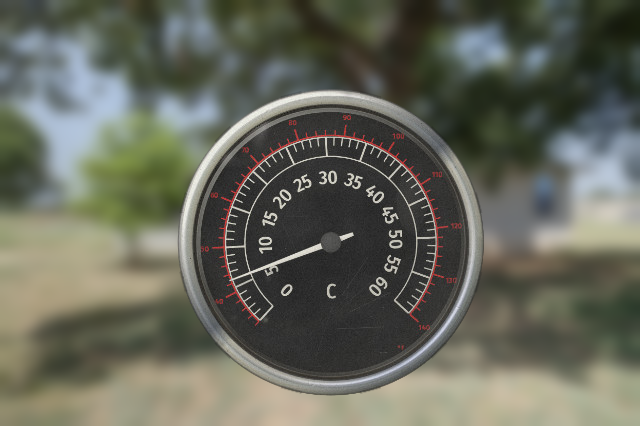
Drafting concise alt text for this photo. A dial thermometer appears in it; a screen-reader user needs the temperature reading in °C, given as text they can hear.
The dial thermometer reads 6 °C
